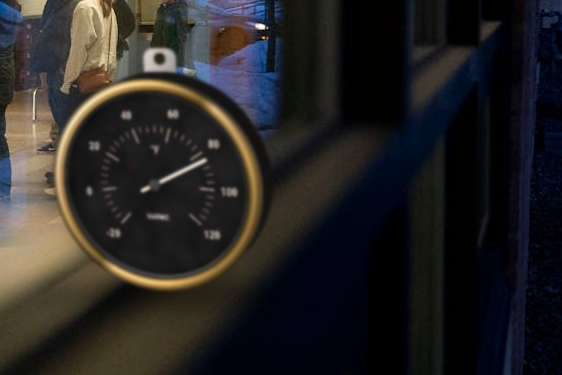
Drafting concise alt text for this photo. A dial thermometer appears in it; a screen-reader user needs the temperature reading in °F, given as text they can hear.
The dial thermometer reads 84 °F
